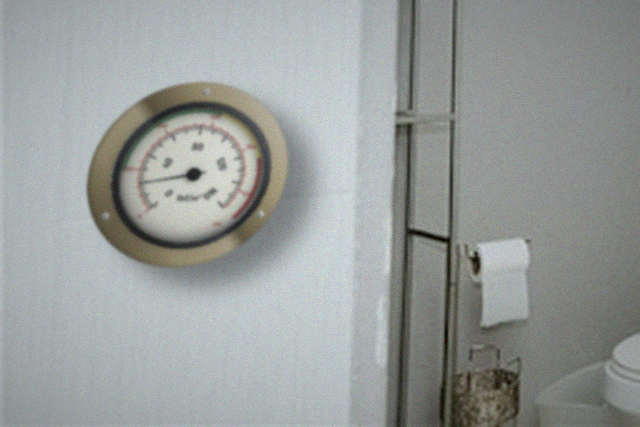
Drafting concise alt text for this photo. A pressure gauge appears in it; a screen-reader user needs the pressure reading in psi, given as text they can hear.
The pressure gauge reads 20 psi
